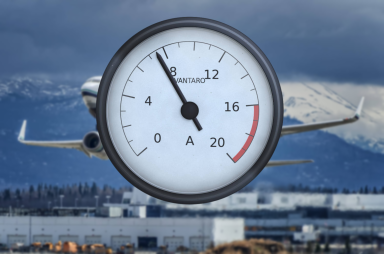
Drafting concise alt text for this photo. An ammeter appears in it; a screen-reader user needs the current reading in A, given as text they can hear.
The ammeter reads 7.5 A
